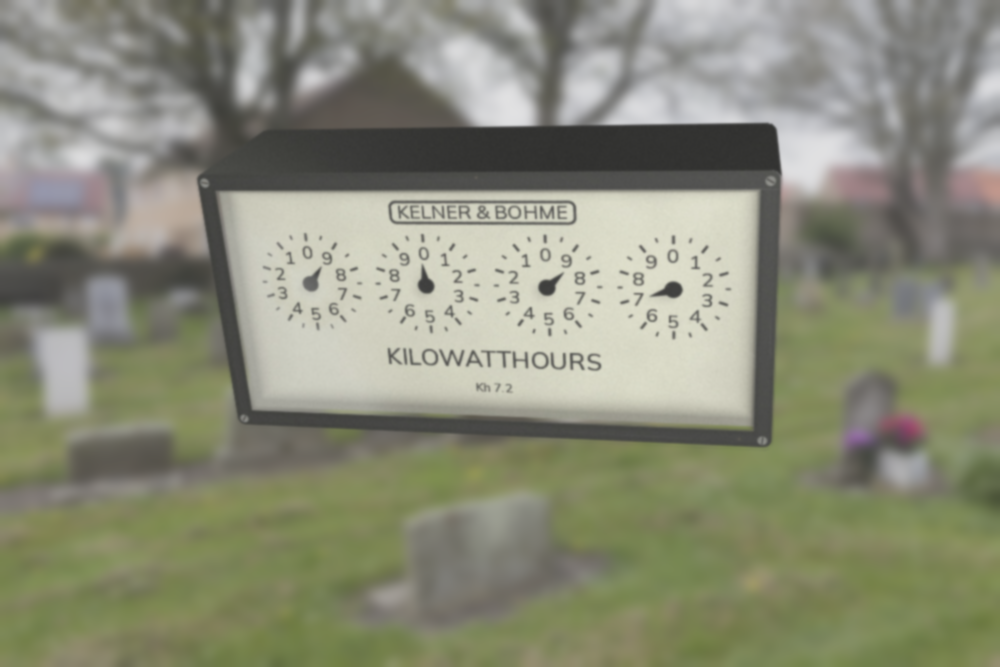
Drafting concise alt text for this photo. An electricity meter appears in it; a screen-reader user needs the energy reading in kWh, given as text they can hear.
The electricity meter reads 8987 kWh
